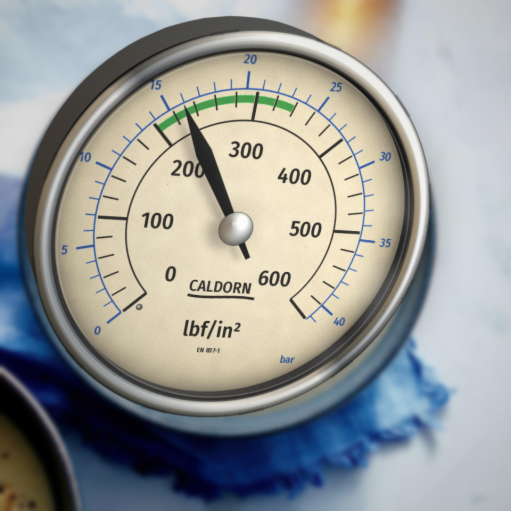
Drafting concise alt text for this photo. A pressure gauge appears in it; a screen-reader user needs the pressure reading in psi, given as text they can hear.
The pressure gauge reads 230 psi
